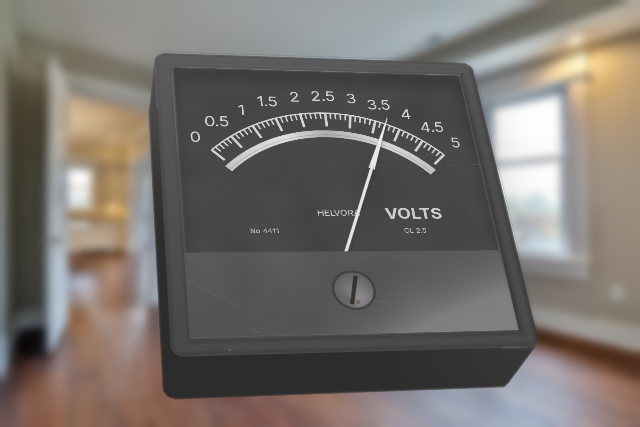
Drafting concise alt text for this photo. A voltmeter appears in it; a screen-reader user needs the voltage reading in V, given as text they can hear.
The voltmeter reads 3.7 V
